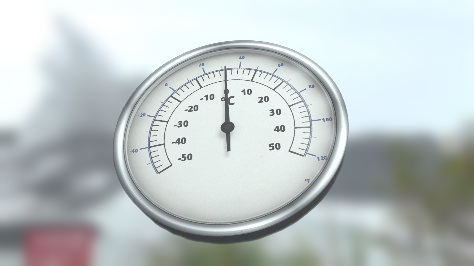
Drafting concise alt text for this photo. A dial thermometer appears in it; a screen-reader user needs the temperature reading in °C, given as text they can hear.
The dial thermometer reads 0 °C
